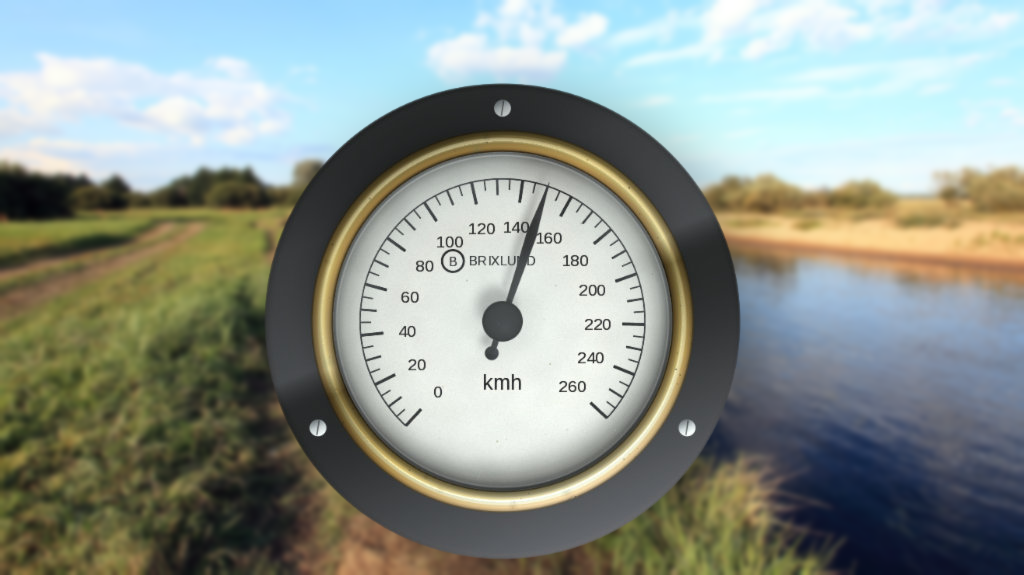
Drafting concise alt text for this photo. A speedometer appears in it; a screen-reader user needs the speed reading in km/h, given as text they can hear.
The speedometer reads 150 km/h
